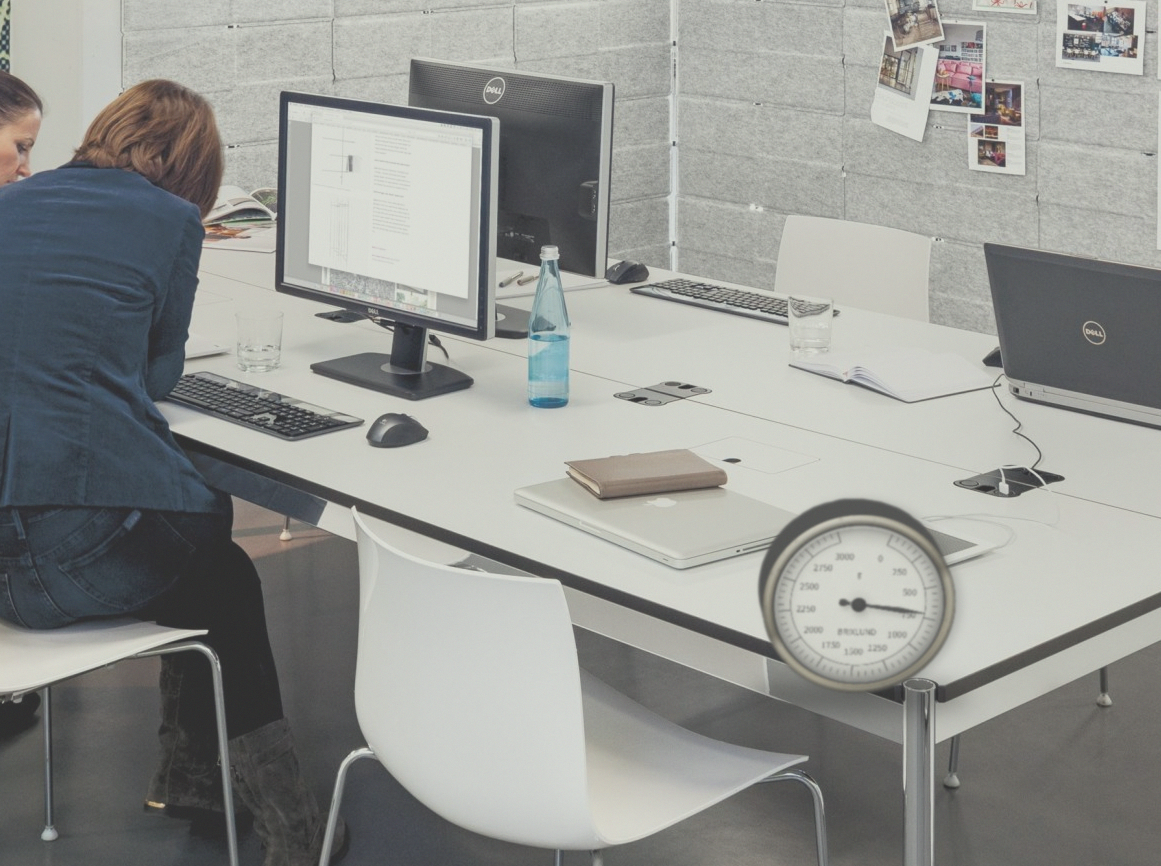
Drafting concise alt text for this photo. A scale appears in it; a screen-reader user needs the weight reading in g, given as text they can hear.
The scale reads 700 g
